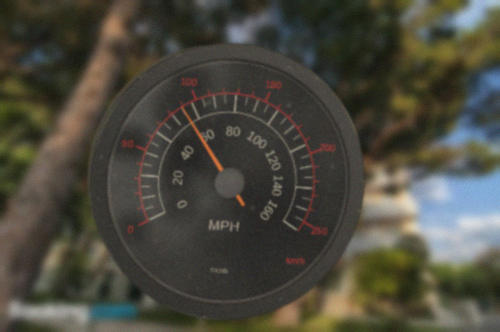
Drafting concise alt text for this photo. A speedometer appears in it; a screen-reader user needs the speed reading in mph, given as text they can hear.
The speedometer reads 55 mph
